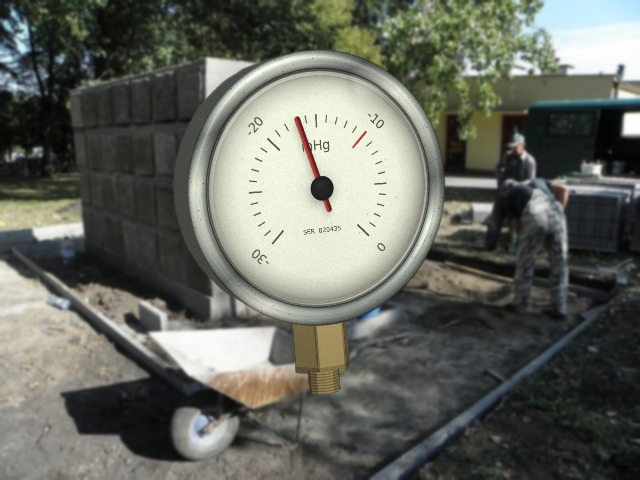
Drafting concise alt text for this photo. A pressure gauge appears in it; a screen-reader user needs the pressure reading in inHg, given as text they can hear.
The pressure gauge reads -17 inHg
